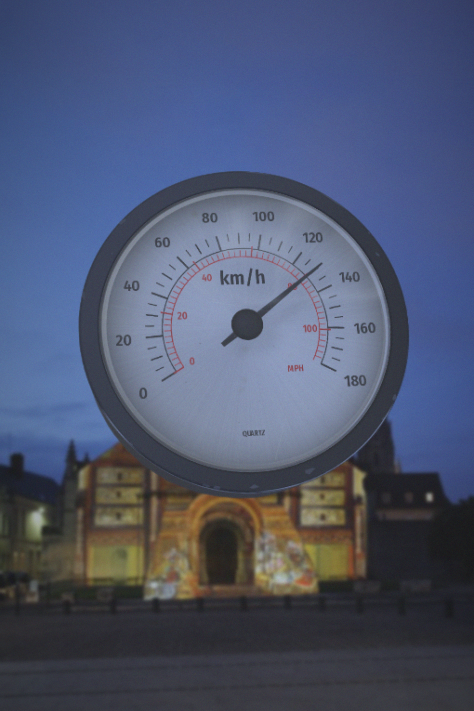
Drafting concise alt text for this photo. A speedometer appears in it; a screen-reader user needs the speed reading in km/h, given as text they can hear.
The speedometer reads 130 km/h
